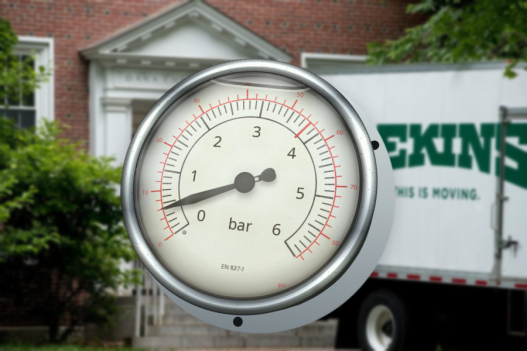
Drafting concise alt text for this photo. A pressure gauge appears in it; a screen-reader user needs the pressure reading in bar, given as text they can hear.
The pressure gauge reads 0.4 bar
